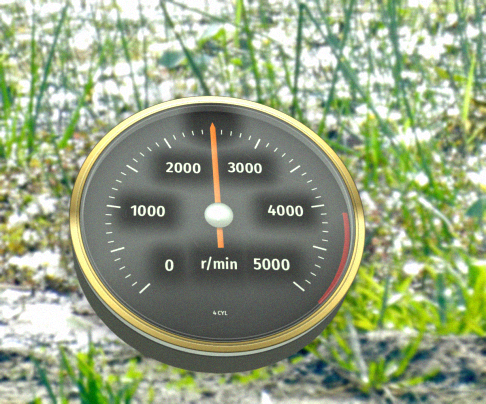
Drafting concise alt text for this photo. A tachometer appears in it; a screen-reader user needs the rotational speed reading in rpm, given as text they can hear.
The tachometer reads 2500 rpm
